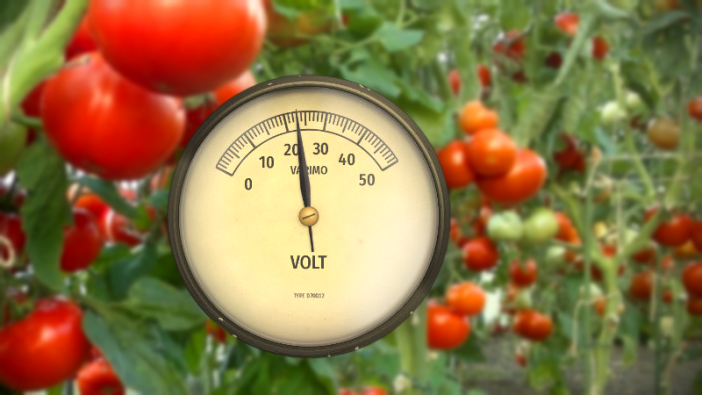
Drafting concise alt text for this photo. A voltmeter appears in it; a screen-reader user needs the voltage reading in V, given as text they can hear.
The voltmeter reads 23 V
